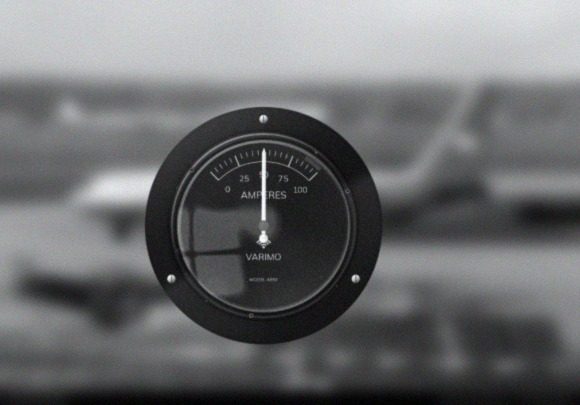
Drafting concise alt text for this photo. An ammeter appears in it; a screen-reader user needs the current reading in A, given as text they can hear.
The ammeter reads 50 A
